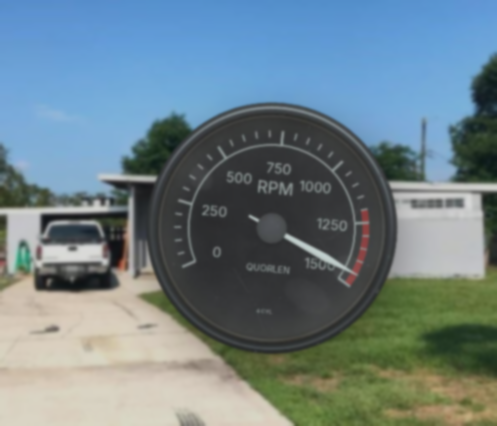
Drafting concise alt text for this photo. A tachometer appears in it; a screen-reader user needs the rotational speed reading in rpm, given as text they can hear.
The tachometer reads 1450 rpm
